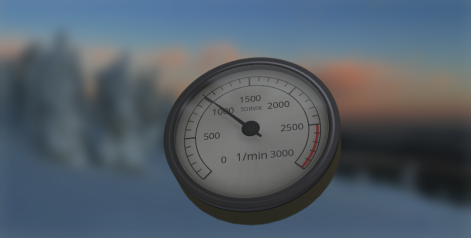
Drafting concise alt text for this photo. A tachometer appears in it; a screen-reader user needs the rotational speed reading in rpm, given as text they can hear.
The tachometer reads 1000 rpm
